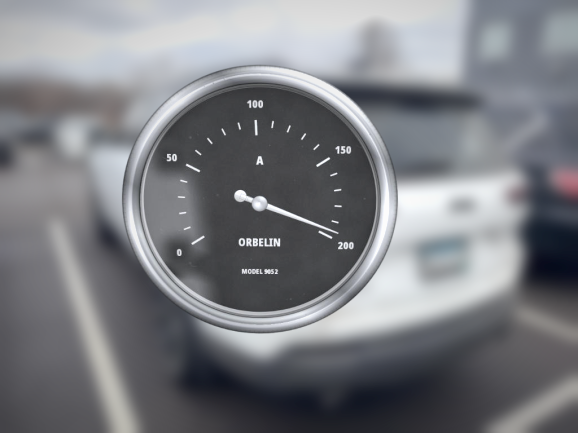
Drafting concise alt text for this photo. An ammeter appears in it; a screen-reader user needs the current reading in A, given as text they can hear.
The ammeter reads 195 A
